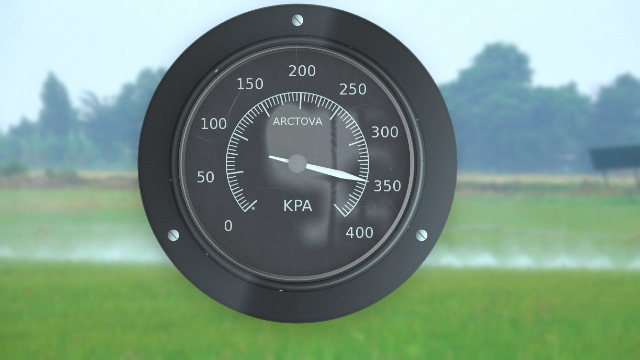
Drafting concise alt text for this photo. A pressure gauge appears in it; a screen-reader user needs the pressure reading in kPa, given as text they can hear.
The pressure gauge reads 350 kPa
